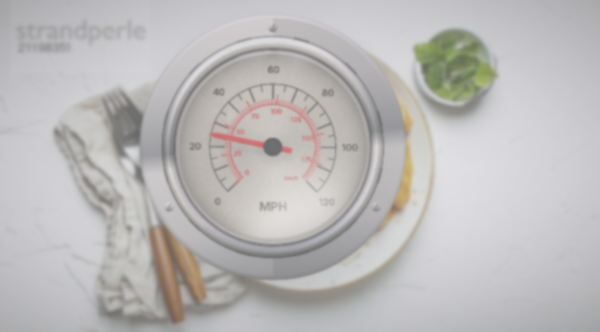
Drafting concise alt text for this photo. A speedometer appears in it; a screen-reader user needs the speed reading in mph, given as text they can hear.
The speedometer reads 25 mph
